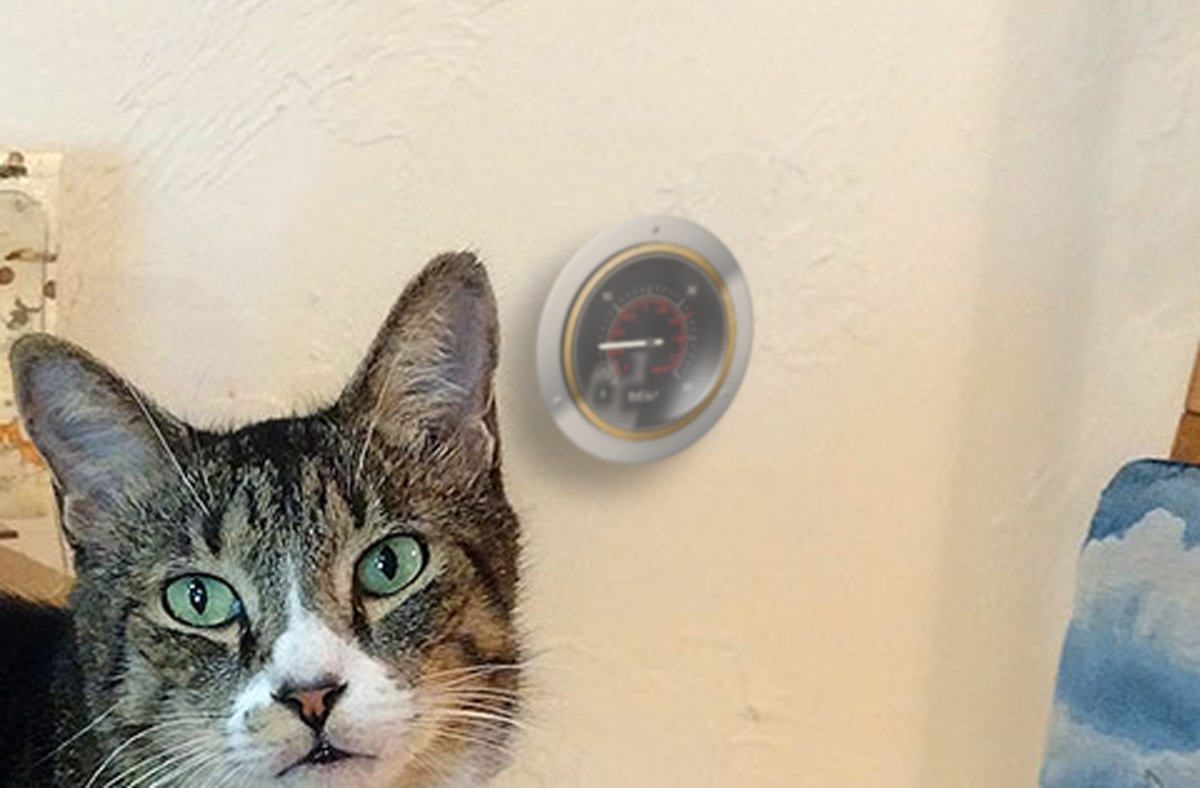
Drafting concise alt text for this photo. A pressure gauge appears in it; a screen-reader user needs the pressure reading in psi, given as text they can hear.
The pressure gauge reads 5 psi
